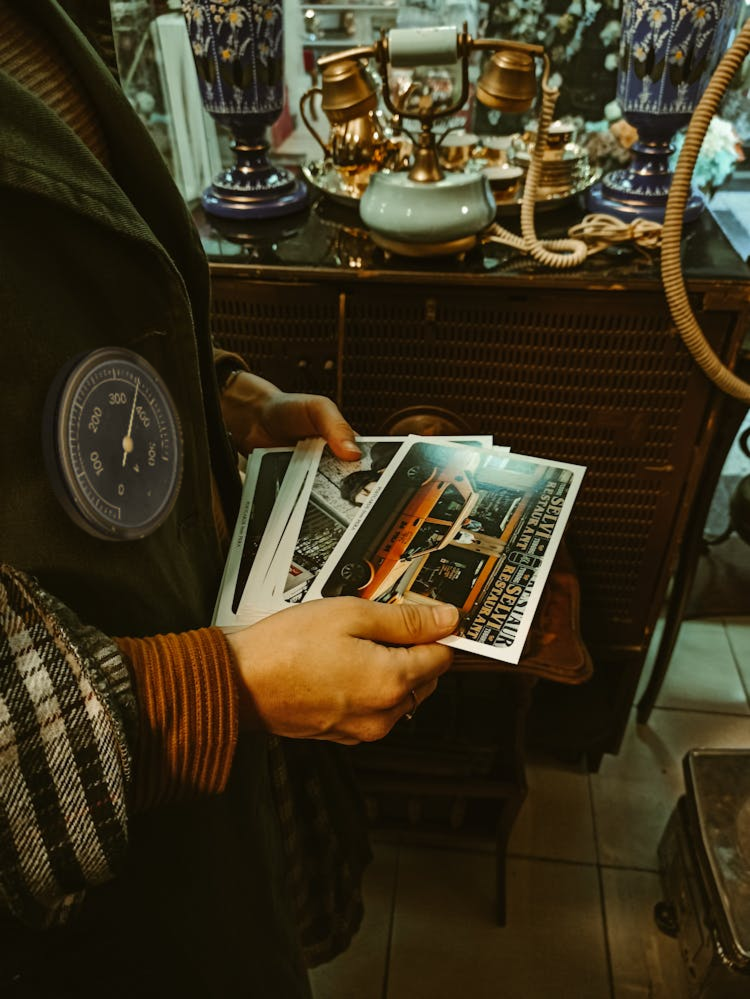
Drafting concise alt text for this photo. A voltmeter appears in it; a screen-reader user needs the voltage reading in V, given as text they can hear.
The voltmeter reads 350 V
